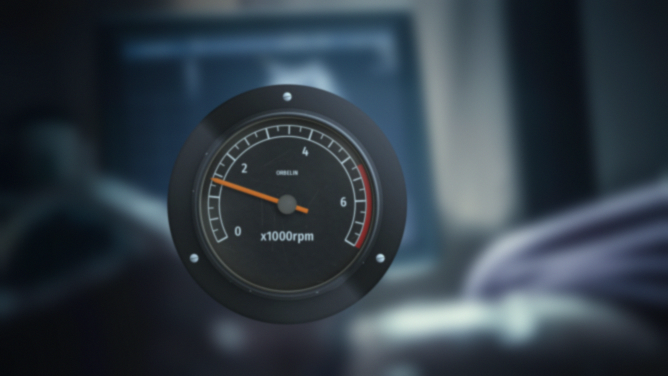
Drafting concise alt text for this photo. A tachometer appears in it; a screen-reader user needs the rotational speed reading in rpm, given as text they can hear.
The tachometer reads 1375 rpm
